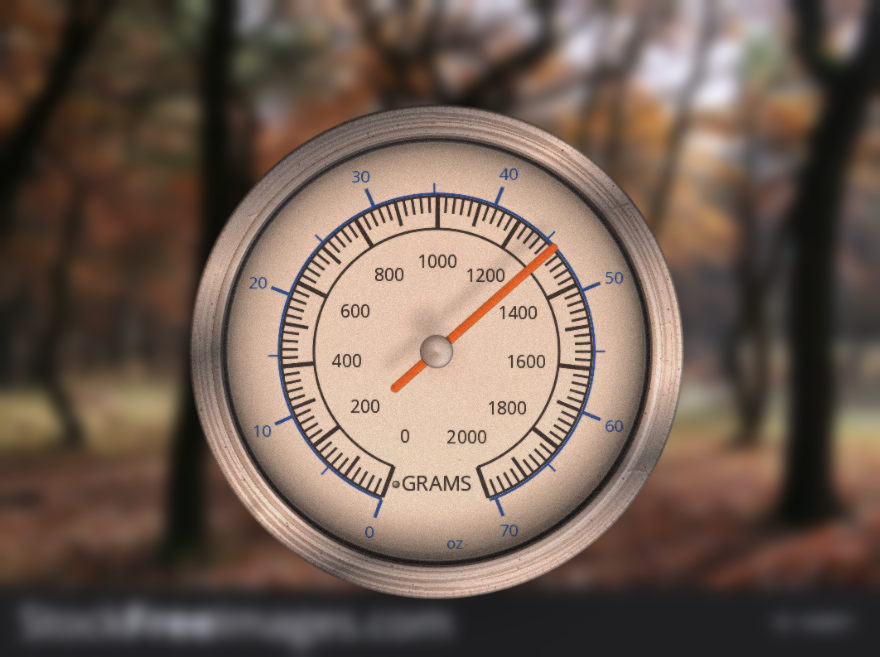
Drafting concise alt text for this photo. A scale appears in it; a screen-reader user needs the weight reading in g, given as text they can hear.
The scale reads 1300 g
